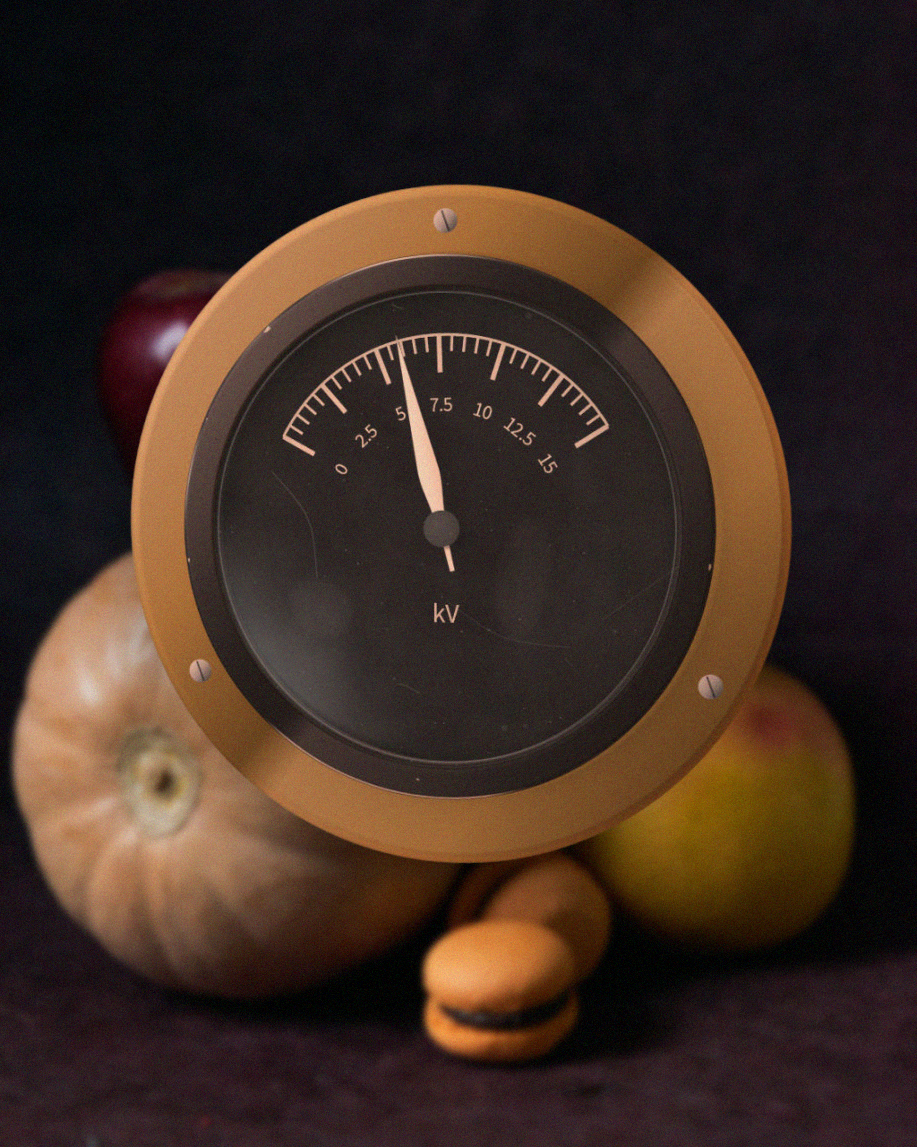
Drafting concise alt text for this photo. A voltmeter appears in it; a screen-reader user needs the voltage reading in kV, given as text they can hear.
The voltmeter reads 6 kV
